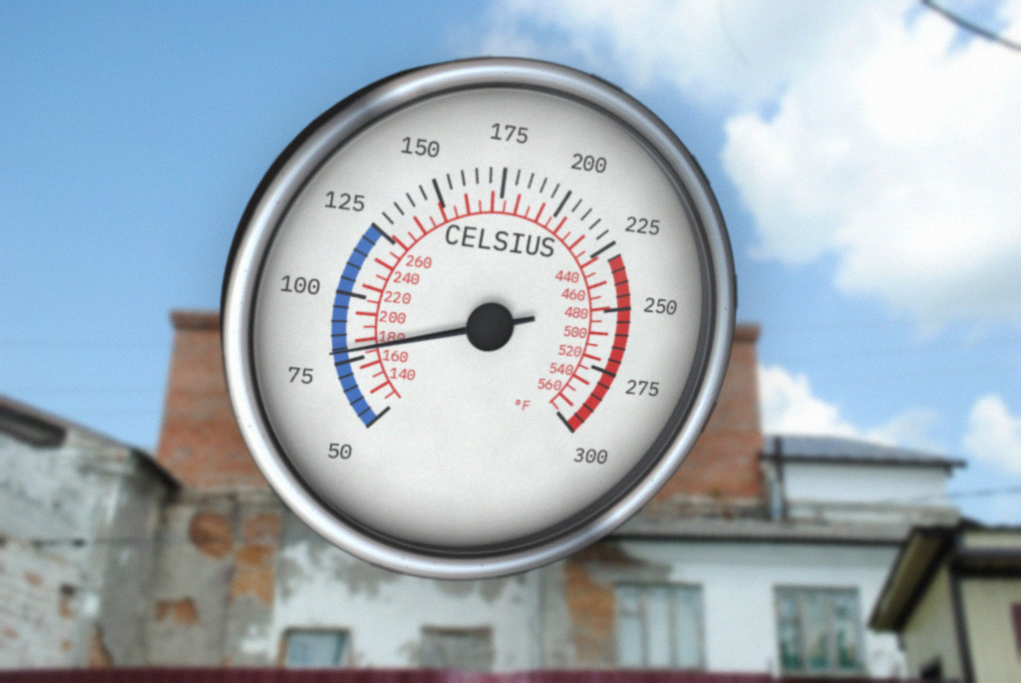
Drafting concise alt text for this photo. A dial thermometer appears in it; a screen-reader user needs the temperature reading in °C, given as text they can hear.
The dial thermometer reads 80 °C
